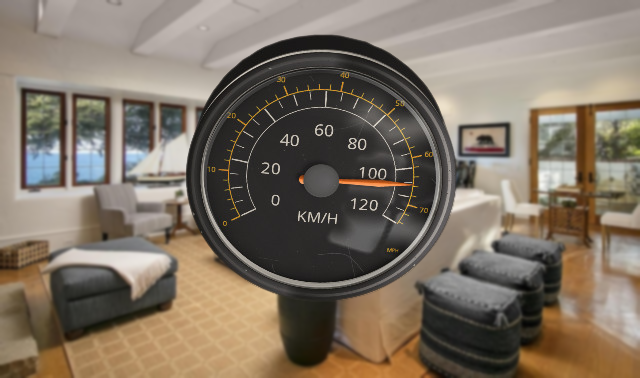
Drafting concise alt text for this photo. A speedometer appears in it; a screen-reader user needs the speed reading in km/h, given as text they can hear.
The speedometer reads 105 km/h
